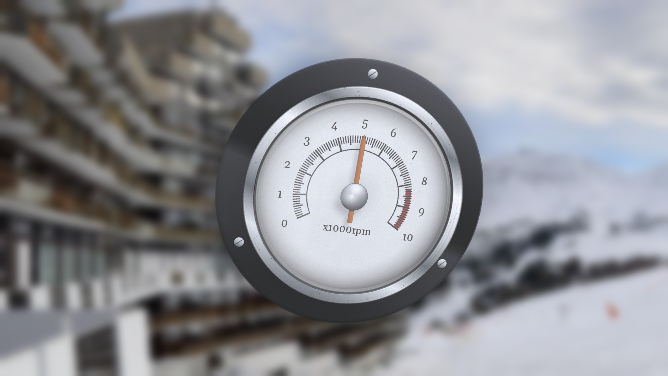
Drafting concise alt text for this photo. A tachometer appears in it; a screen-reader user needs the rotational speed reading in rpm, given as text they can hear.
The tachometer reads 5000 rpm
